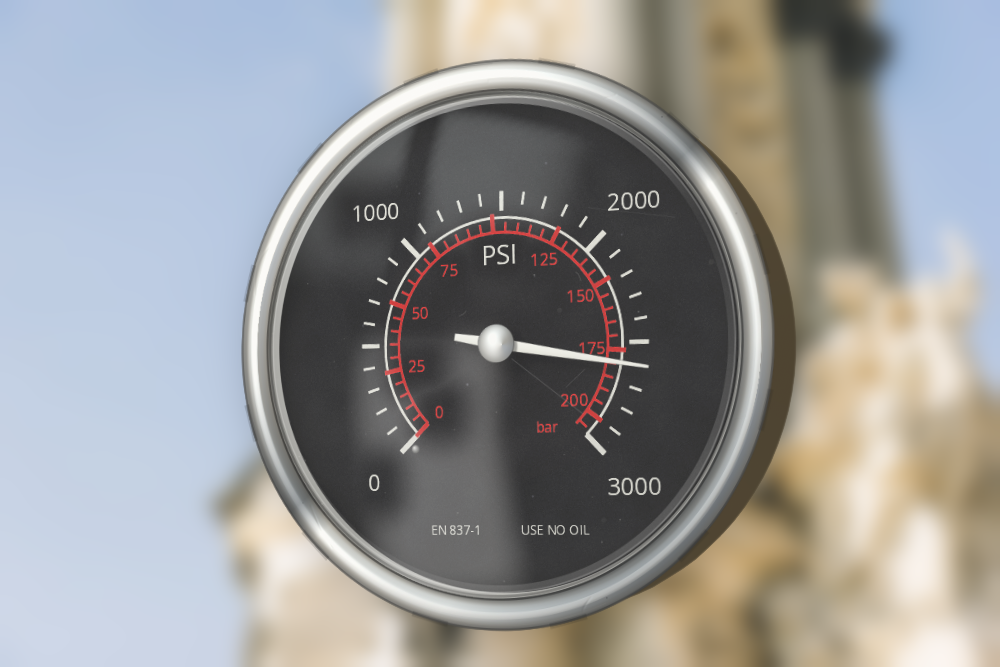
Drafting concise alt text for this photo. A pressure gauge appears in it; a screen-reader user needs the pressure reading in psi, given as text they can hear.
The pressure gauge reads 2600 psi
